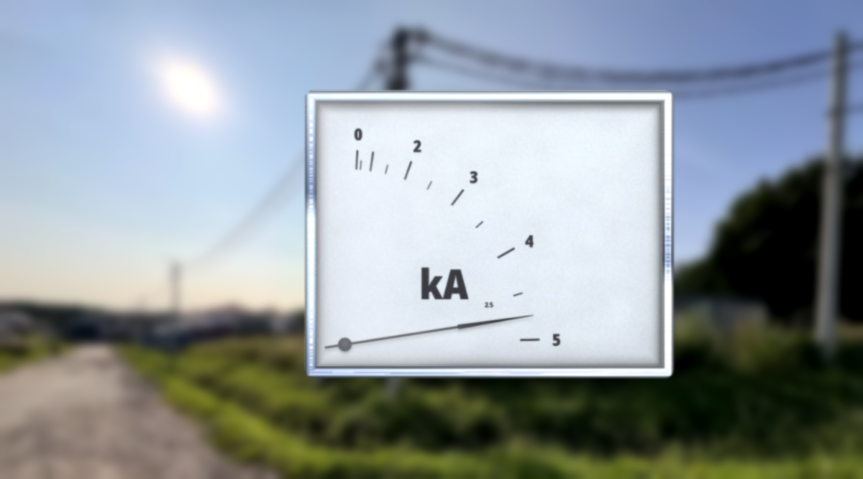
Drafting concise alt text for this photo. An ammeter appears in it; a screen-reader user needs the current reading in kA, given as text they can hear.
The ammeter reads 4.75 kA
